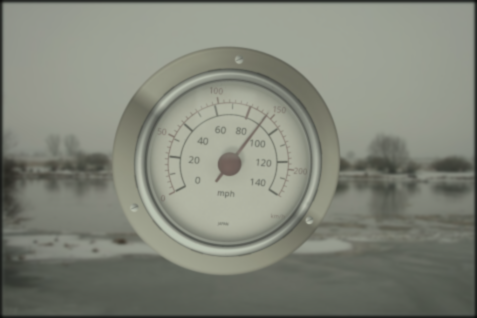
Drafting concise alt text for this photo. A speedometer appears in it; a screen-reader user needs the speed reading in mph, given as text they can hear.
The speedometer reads 90 mph
